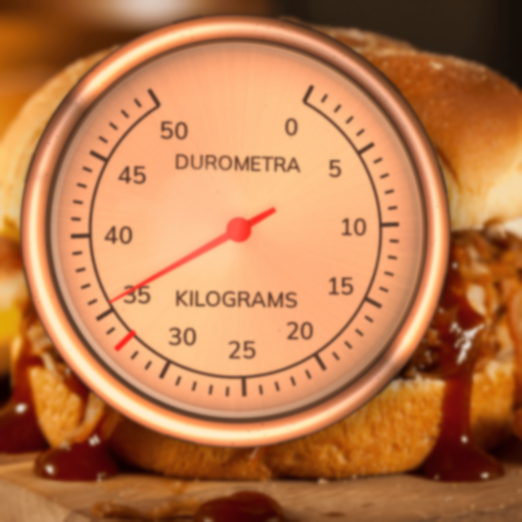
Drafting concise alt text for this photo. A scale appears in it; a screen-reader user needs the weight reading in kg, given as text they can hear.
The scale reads 35.5 kg
